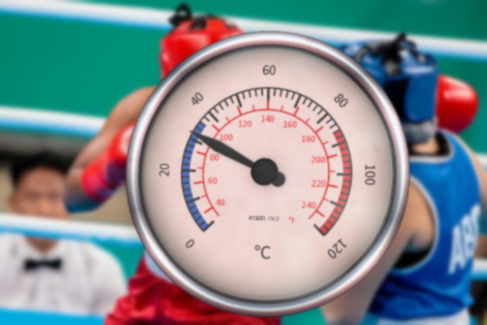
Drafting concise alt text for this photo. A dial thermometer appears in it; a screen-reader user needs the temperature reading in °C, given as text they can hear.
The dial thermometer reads 32 °C
